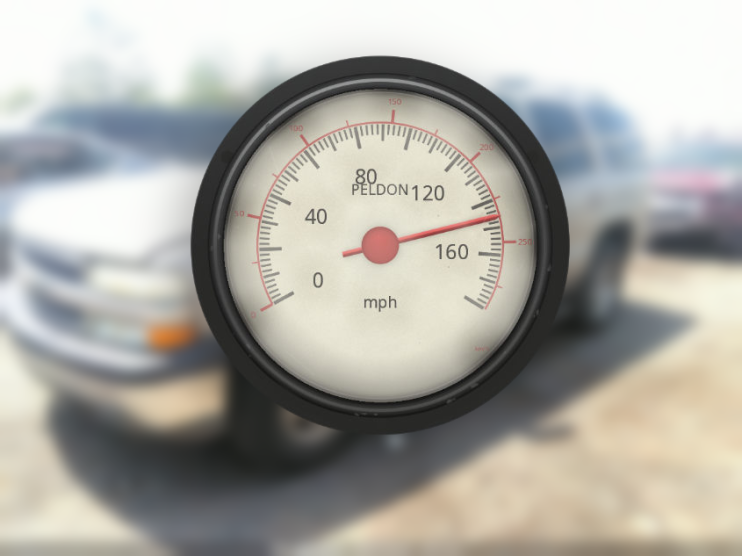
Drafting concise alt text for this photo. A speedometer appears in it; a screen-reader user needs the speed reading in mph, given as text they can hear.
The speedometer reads 146 mph
